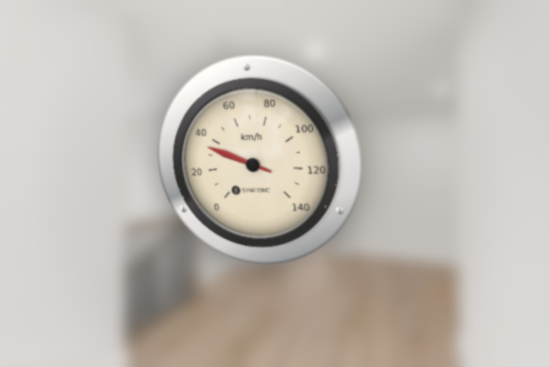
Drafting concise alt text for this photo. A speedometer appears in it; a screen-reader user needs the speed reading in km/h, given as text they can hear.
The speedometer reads 35 km/h
